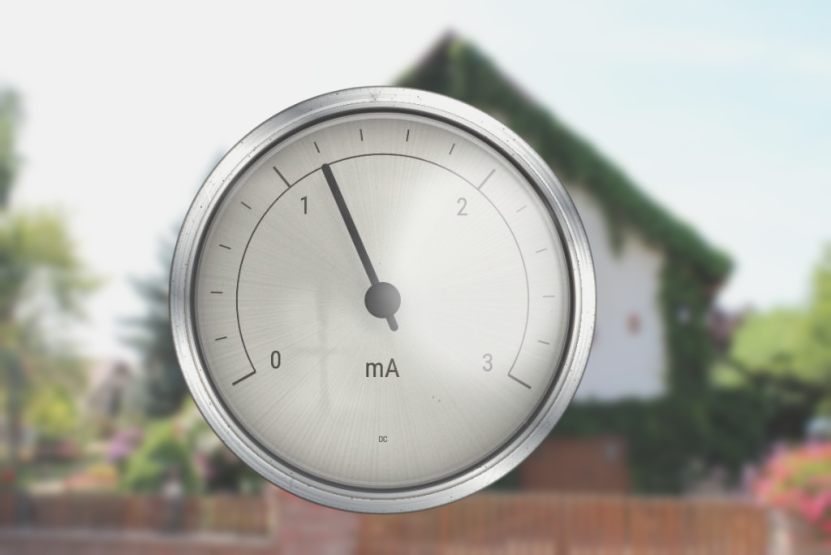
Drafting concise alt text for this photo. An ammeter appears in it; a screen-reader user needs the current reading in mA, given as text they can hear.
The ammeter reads 1.2 mA
